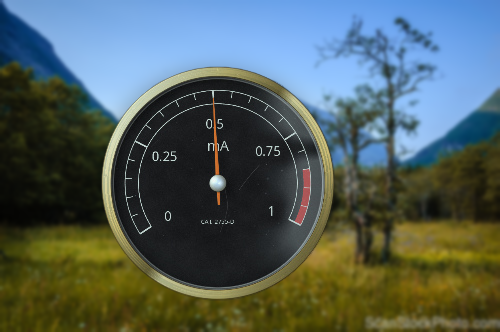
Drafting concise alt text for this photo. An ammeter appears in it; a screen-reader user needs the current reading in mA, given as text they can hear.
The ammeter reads 0.5 mA
